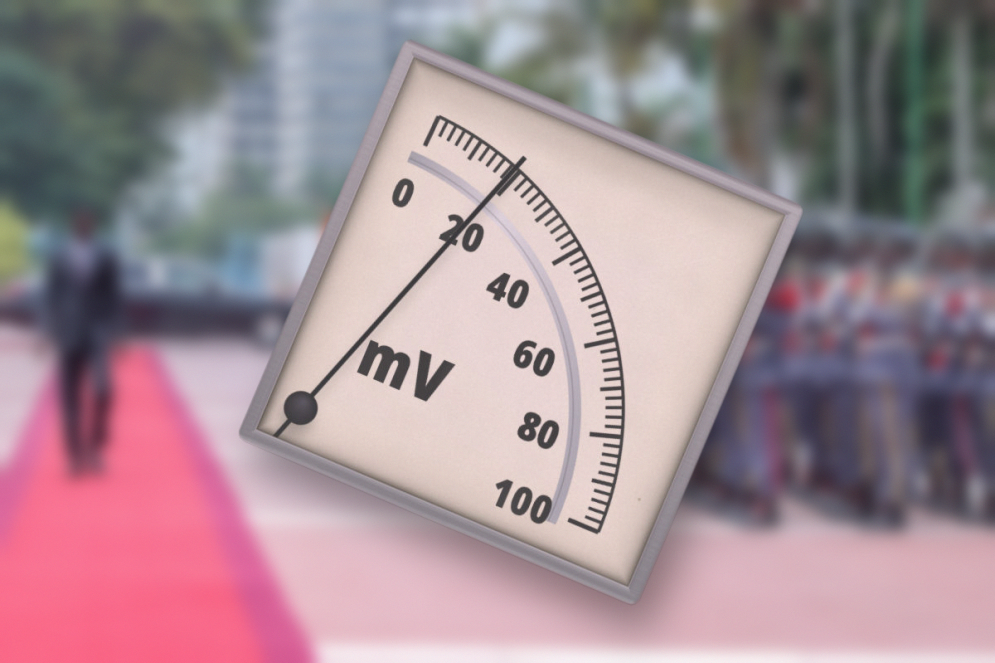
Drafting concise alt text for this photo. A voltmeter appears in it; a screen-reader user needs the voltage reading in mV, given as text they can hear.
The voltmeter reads 19 mV
